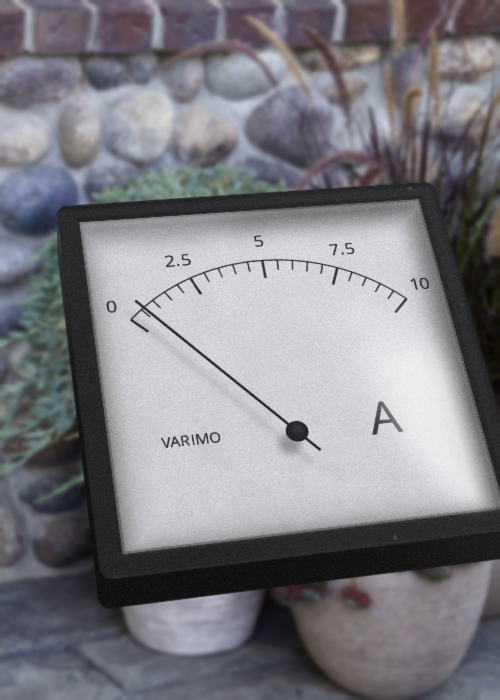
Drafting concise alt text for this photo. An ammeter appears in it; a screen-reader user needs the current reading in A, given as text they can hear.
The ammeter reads 0.5 A
